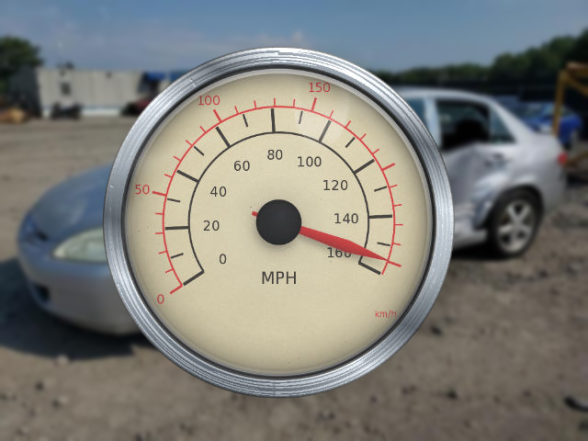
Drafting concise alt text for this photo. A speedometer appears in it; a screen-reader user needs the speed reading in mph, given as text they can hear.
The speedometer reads 155 mph
